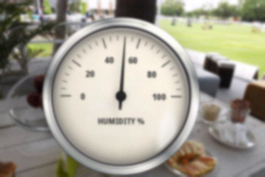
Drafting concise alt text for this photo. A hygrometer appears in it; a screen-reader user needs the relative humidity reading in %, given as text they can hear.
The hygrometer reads 52 %
